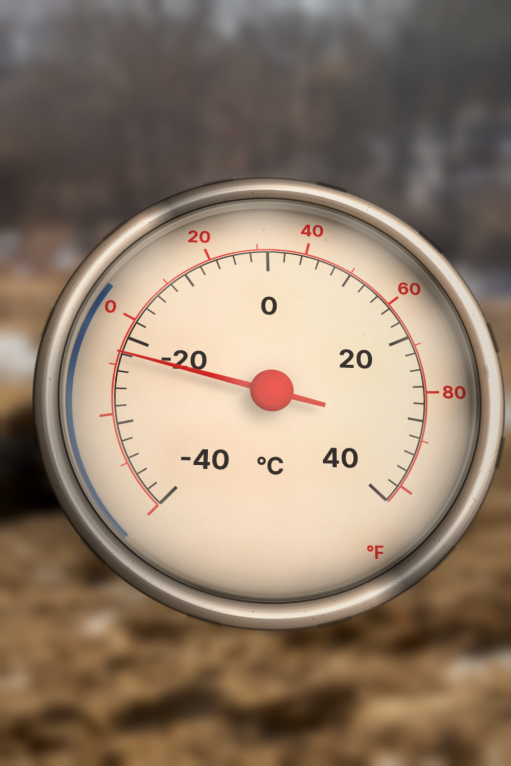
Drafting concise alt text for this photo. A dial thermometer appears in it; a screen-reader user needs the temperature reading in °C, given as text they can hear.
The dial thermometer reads -22 °C
